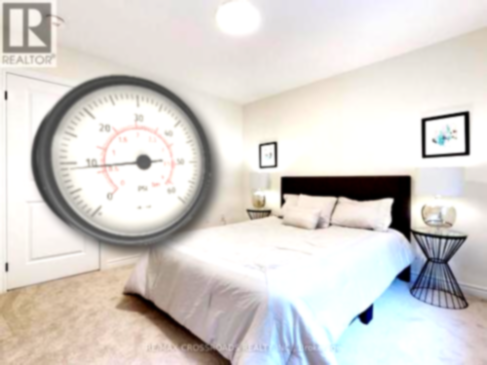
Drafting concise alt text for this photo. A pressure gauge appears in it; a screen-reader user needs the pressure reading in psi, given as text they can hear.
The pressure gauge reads 9 psi
